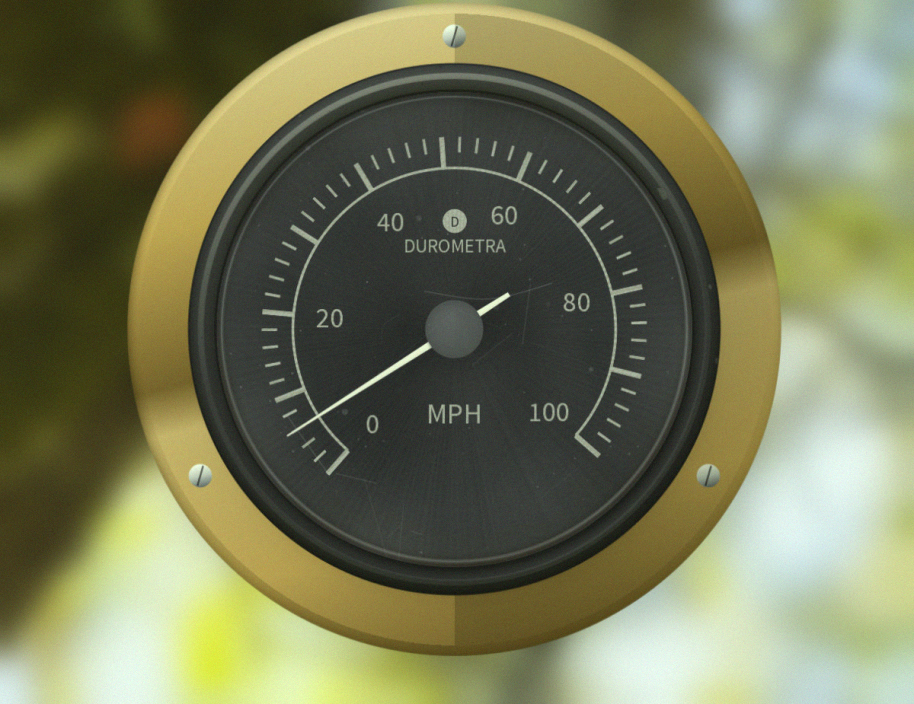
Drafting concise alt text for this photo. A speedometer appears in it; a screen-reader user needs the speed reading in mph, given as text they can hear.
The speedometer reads 6 mph
